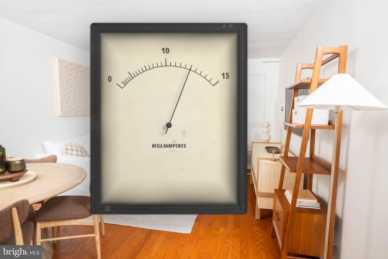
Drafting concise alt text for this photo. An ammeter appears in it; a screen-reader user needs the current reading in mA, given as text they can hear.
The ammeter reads 12.5 mA
